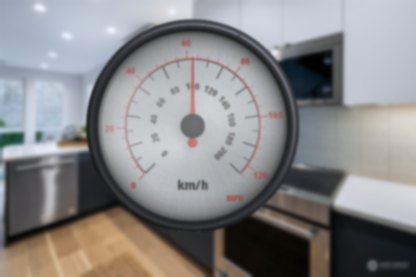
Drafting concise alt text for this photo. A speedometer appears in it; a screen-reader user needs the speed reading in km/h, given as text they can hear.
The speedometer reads 100 km/h
